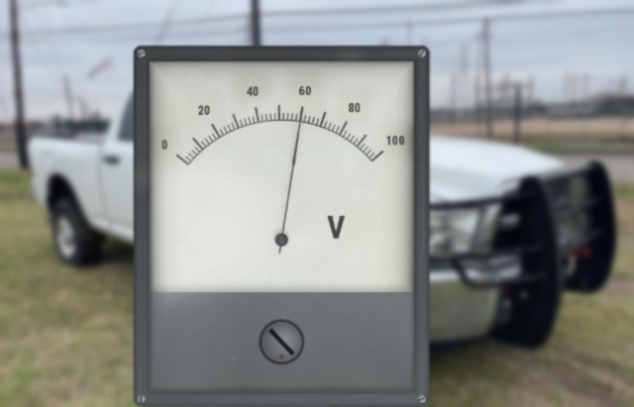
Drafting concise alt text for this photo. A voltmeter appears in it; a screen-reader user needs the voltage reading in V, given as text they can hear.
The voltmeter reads 60 V
